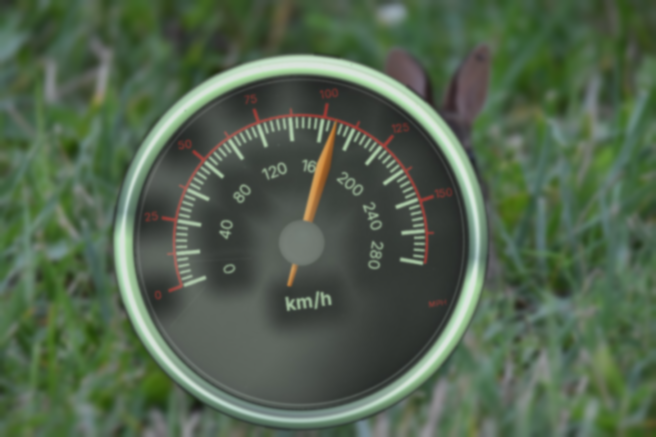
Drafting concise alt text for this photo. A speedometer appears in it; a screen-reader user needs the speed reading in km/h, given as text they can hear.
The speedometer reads 168 km/h
